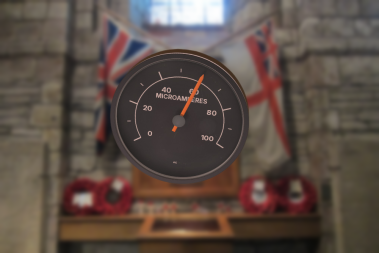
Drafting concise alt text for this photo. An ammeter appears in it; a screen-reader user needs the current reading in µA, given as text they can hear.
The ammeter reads 60 µA
